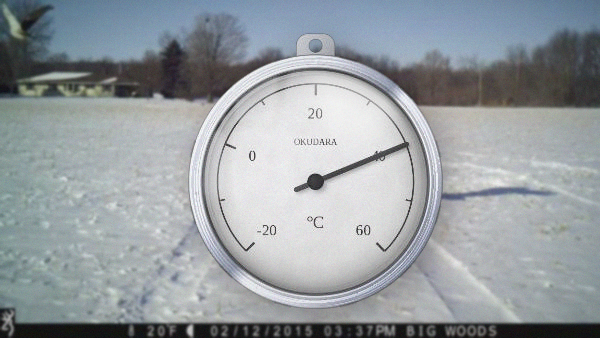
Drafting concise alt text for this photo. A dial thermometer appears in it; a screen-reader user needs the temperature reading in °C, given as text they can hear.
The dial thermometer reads 40 °C
